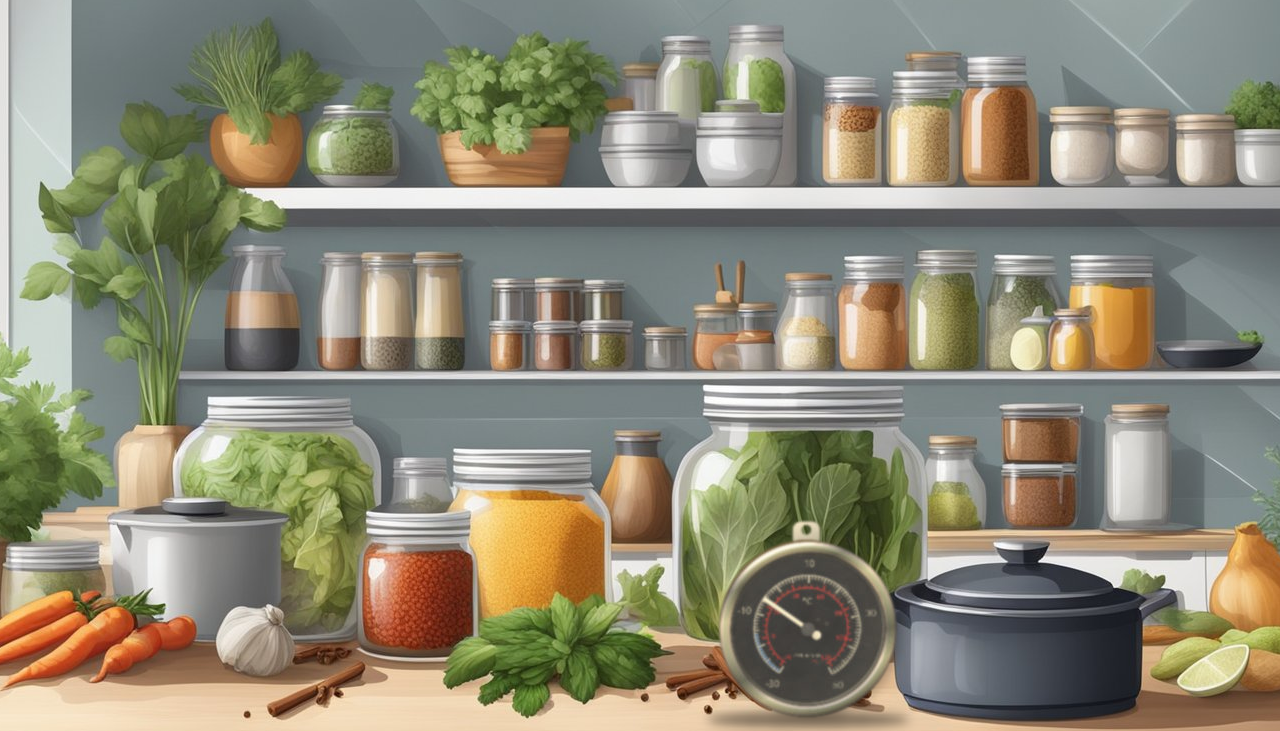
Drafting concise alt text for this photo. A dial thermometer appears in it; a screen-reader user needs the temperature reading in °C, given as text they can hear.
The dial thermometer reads -5 °C
